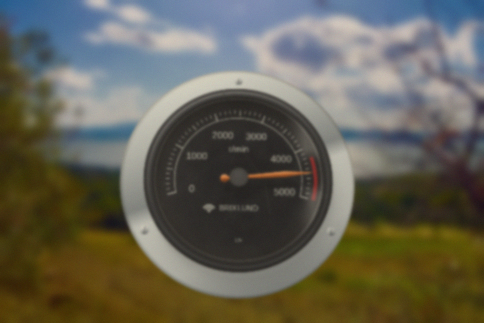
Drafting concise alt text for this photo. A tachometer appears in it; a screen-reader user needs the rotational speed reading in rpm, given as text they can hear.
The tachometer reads 4500 rpm
